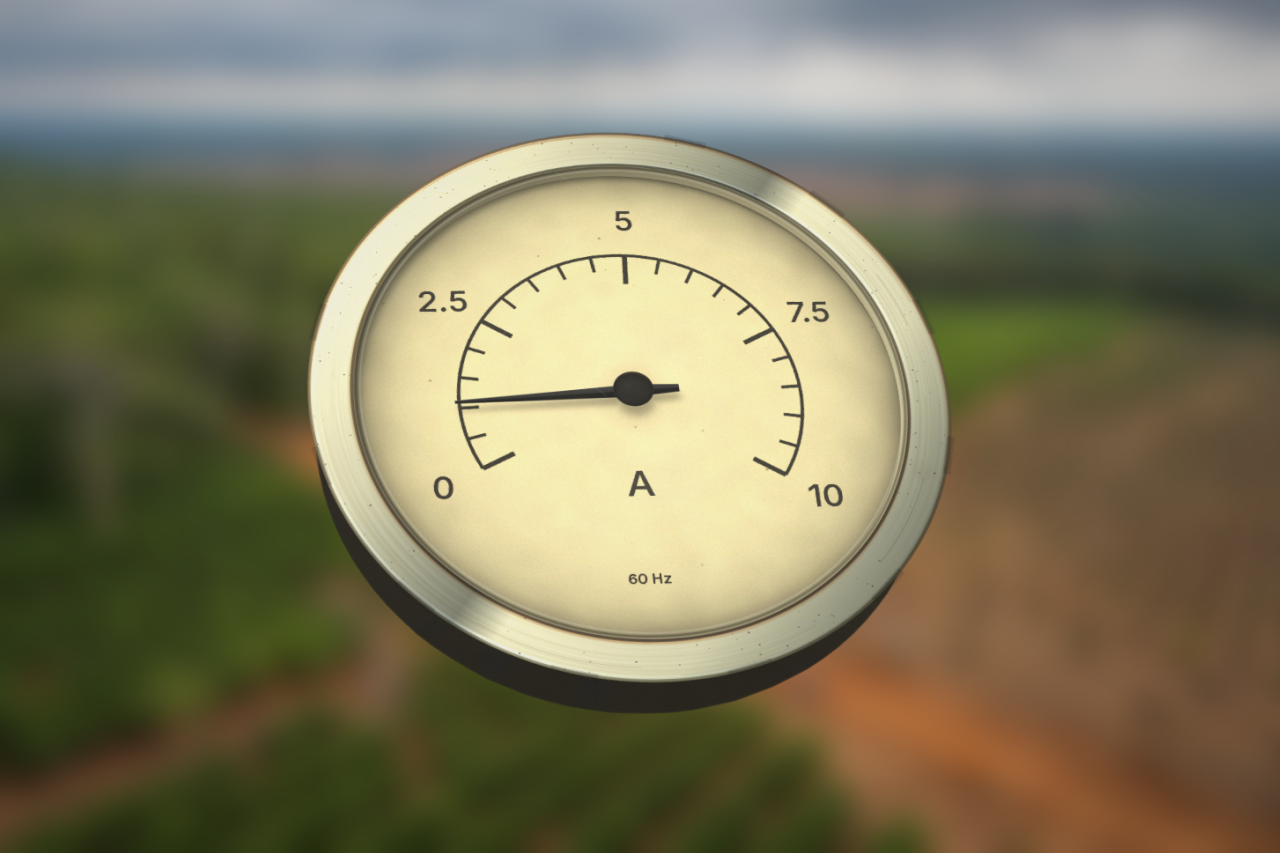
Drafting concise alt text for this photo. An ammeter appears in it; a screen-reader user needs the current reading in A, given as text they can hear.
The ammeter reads 1 A
